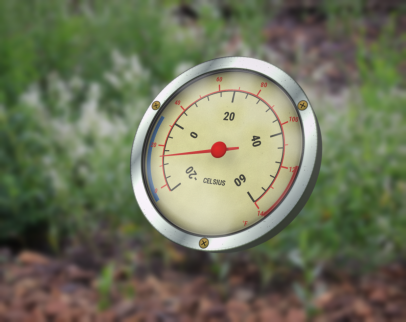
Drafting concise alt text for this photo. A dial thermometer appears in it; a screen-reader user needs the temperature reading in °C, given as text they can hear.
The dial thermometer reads -10 °C
